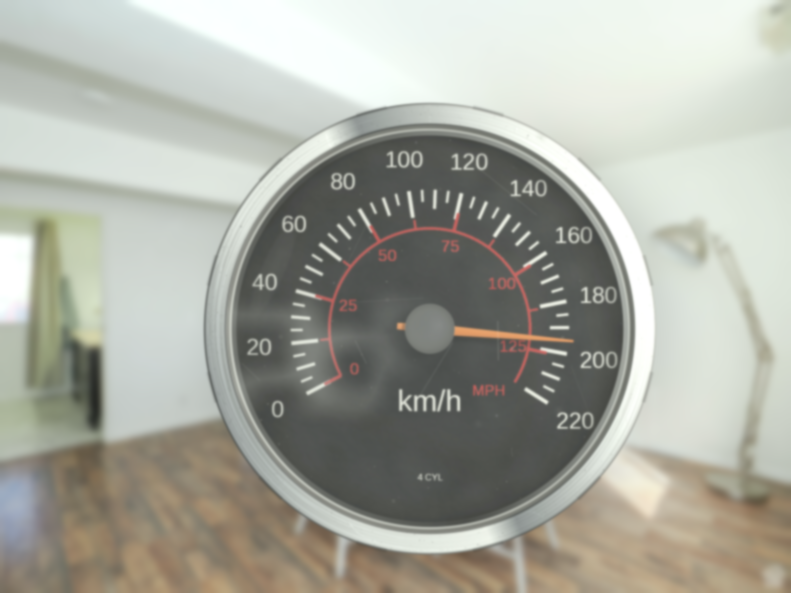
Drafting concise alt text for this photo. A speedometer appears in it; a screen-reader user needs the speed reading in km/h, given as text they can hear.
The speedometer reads 195 km/h
